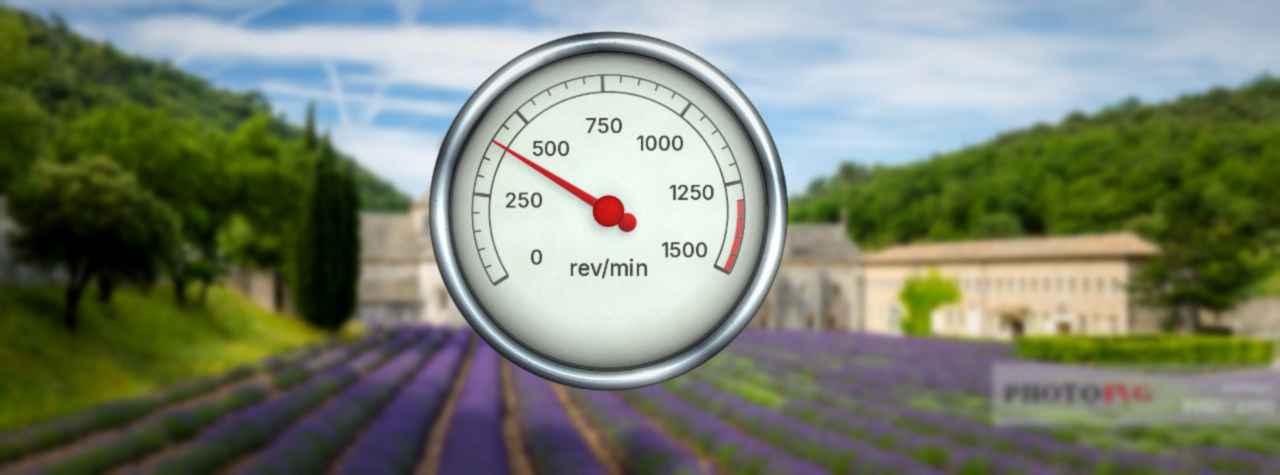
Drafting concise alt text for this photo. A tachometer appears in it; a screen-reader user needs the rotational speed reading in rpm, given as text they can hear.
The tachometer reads 400 rpm
